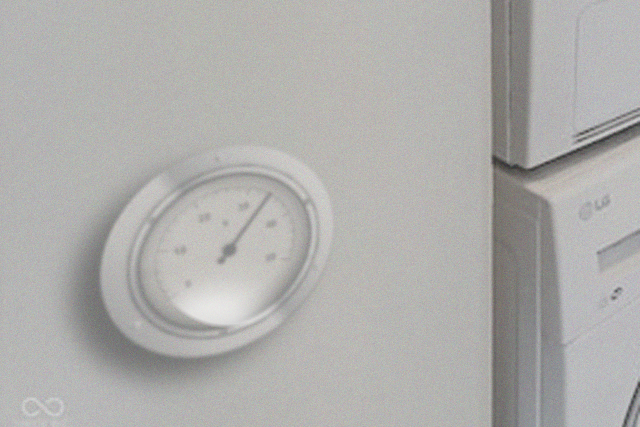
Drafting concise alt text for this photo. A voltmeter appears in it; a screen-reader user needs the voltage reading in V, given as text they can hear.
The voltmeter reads 34 V
